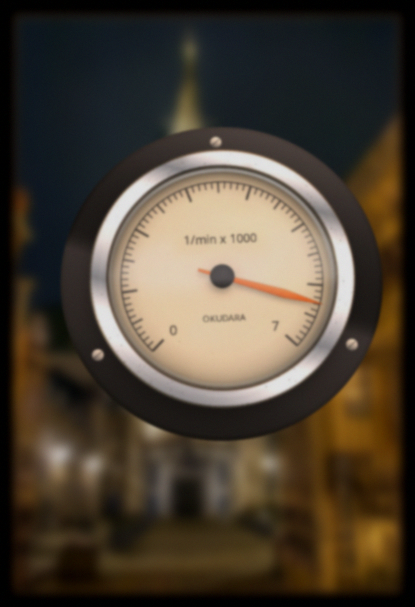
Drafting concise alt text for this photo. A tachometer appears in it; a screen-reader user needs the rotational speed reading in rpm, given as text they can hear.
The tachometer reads 6300 rpm
